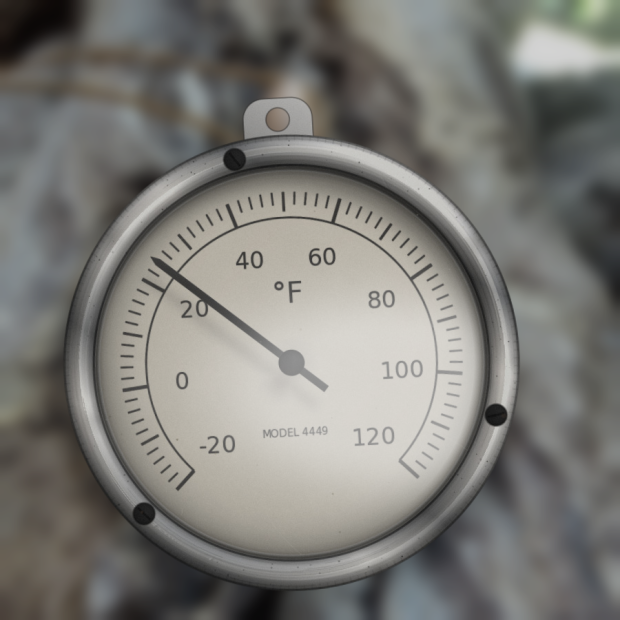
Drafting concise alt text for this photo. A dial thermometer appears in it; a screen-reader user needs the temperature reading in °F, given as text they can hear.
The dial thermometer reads 24 °F
